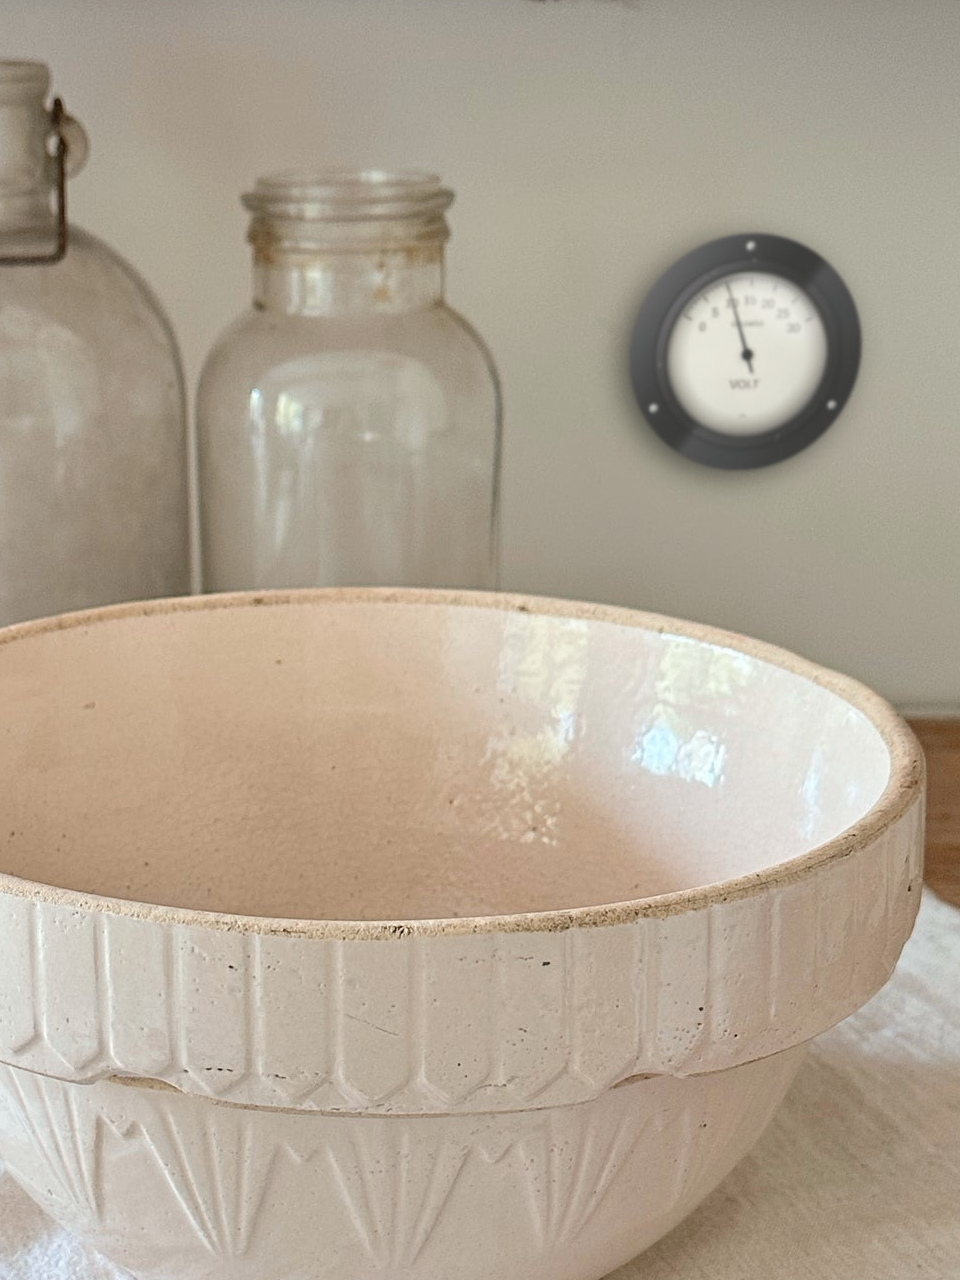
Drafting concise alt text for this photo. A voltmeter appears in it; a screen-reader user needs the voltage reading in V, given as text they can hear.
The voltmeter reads 10 V
